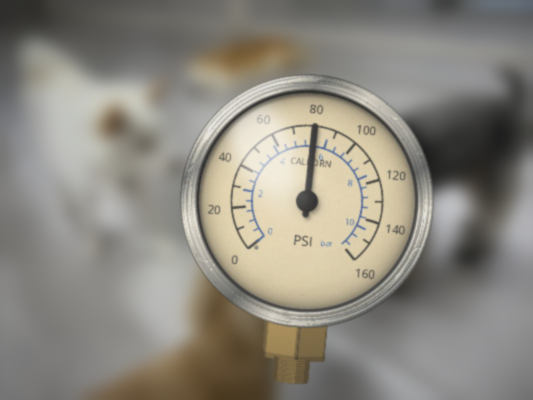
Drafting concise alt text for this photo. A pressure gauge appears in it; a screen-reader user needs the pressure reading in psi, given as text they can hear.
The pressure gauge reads 80 psi
